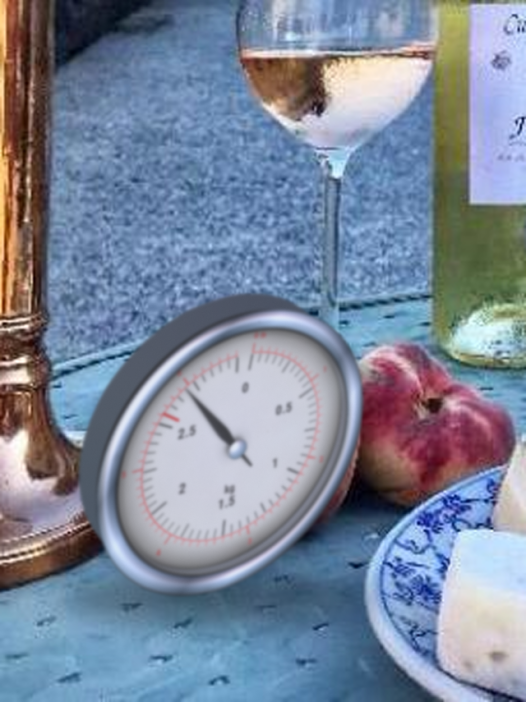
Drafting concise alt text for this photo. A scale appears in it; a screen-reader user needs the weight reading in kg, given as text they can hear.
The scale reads 2.7 kg
